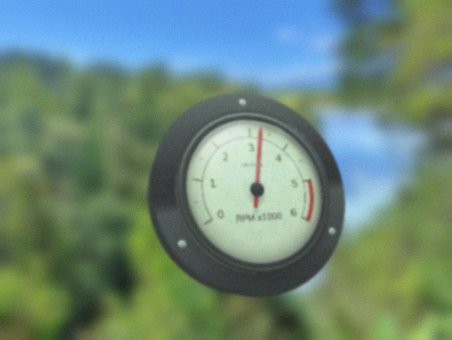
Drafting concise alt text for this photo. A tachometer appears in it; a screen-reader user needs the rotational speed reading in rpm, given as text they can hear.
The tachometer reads 3250 rpm
